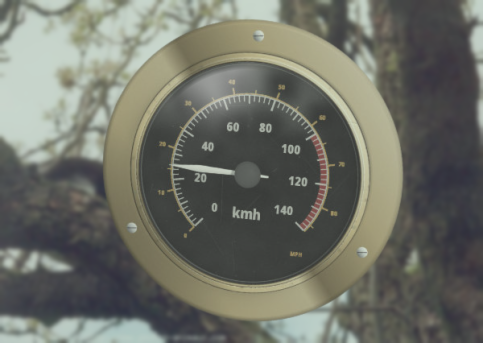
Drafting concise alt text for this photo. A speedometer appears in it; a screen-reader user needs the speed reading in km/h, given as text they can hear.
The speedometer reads 26 km/h
